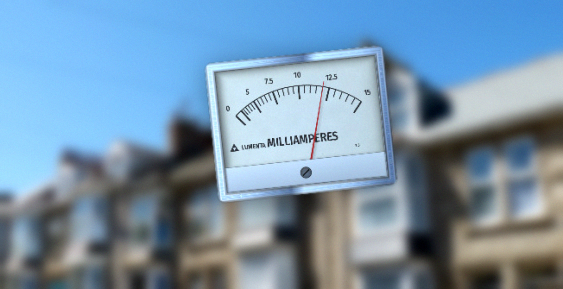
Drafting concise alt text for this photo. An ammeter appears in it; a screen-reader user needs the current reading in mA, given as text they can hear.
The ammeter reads 12 mA
